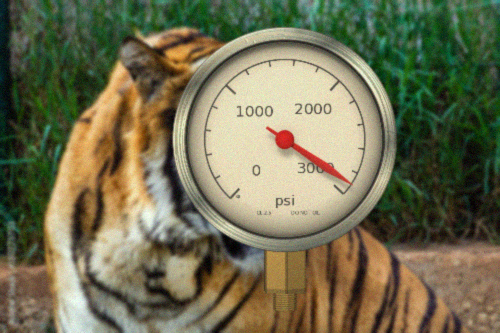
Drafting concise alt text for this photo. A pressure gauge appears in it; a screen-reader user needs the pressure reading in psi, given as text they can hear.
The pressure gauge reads 2900 psi
